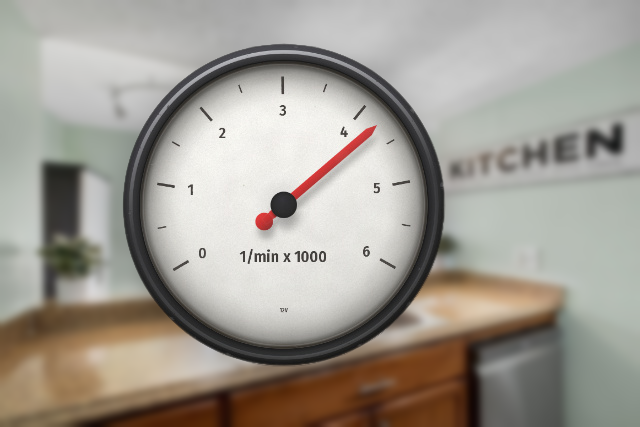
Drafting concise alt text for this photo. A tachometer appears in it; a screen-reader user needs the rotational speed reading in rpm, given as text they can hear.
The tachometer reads 4250 rpm
